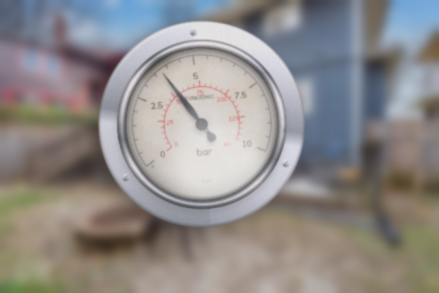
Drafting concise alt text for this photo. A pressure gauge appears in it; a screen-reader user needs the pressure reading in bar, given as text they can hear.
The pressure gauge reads 3.75 bar
